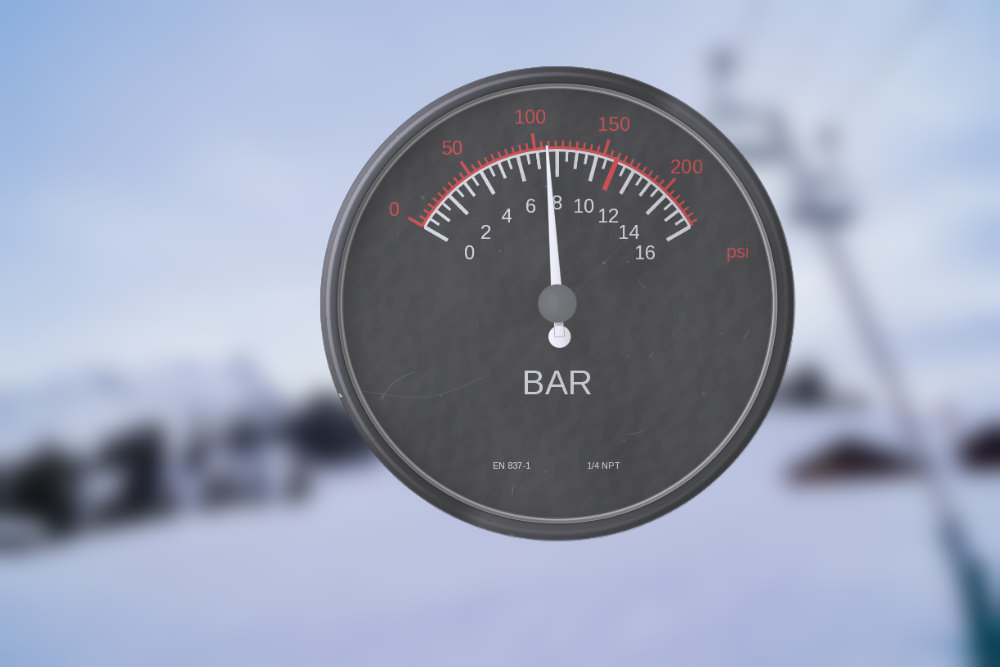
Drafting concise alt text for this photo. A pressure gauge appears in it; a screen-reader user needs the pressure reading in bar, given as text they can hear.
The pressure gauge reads 7.5 bar
